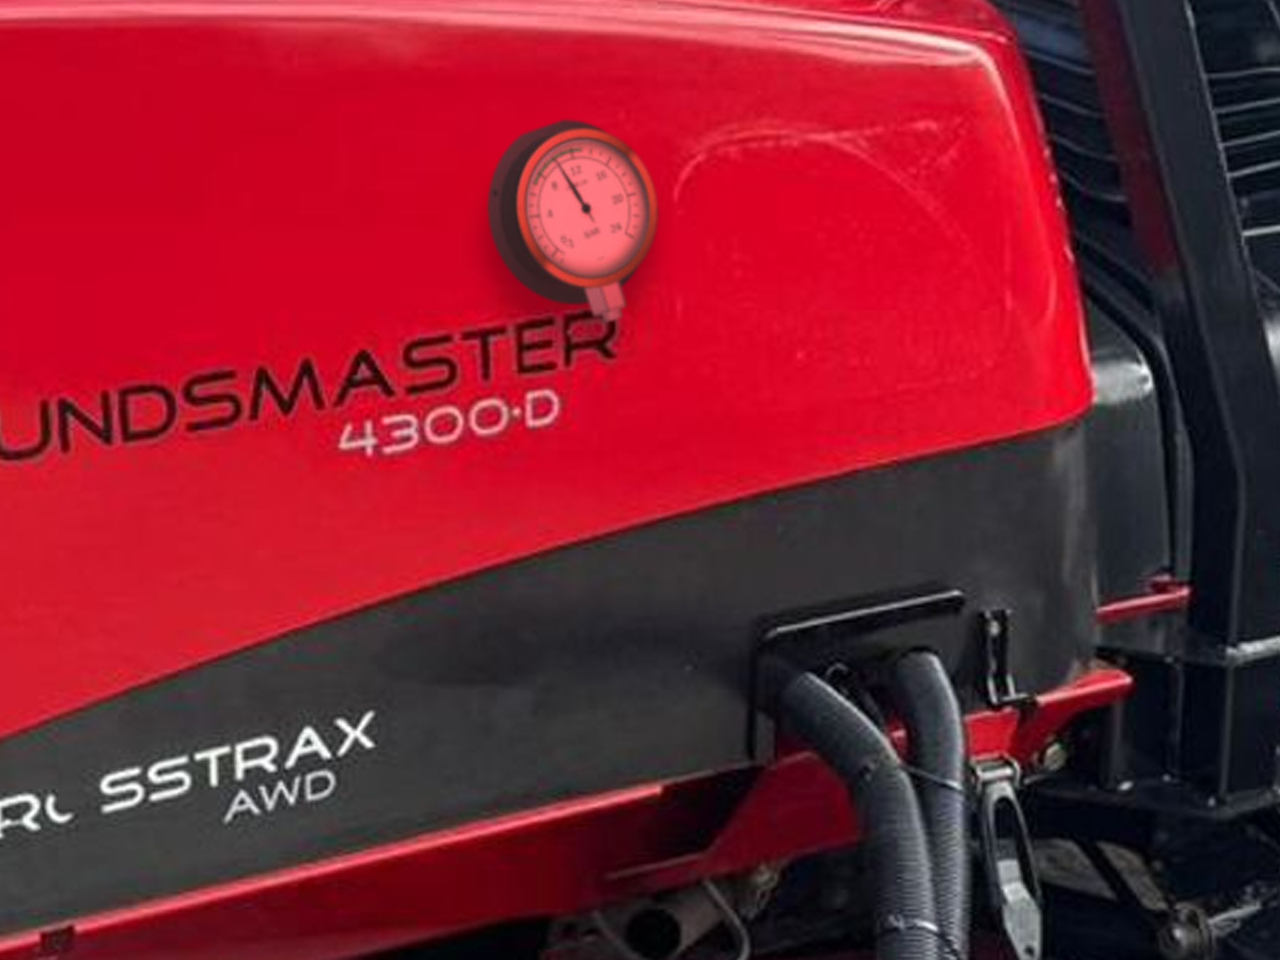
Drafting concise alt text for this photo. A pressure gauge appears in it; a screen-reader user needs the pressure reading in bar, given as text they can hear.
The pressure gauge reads 10 bar
